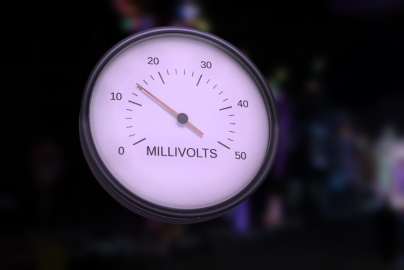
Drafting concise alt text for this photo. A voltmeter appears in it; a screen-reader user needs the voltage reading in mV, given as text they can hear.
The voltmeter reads 14 mV
